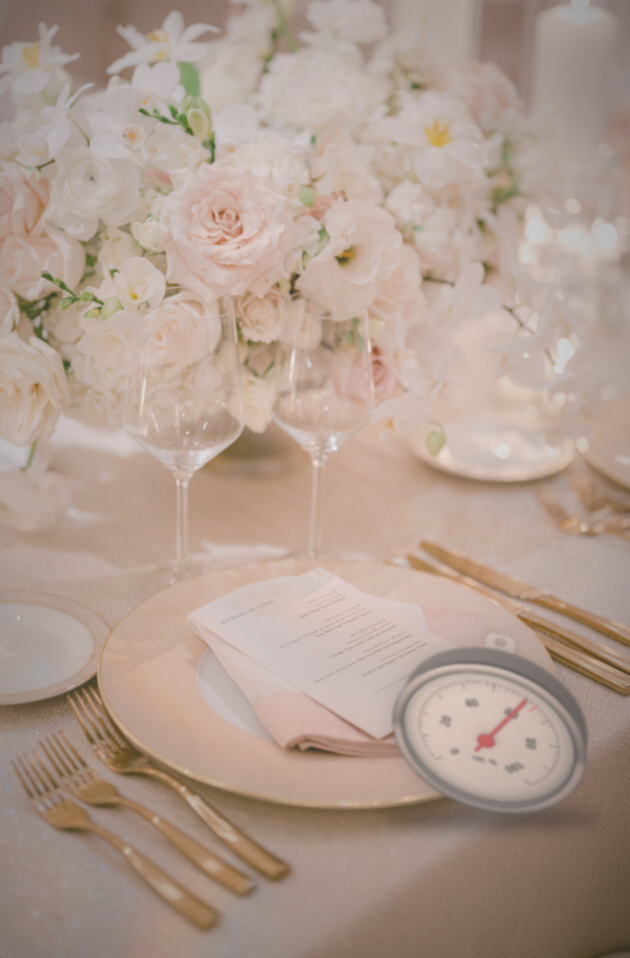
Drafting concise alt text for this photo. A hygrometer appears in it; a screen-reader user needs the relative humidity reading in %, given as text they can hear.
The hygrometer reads 60 %
